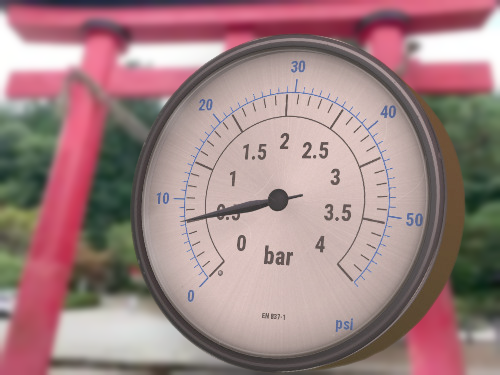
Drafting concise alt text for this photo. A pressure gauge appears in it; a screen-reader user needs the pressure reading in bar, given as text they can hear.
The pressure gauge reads 0.5 bar
